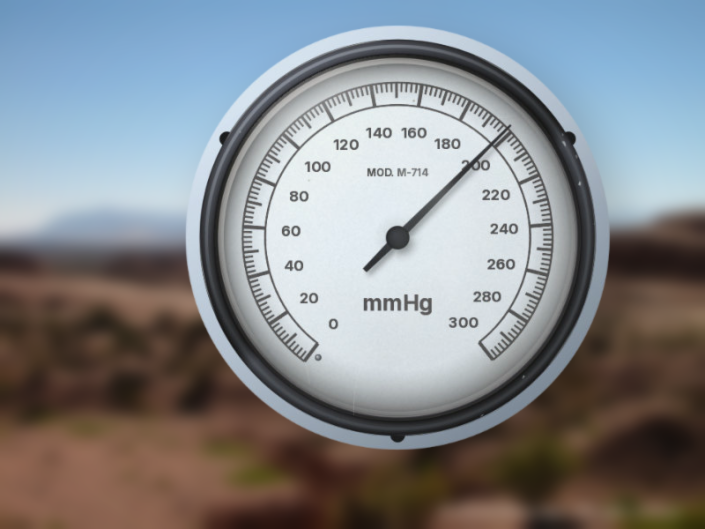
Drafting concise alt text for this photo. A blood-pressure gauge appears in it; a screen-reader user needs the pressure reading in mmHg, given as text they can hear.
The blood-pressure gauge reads 198 mmHg
